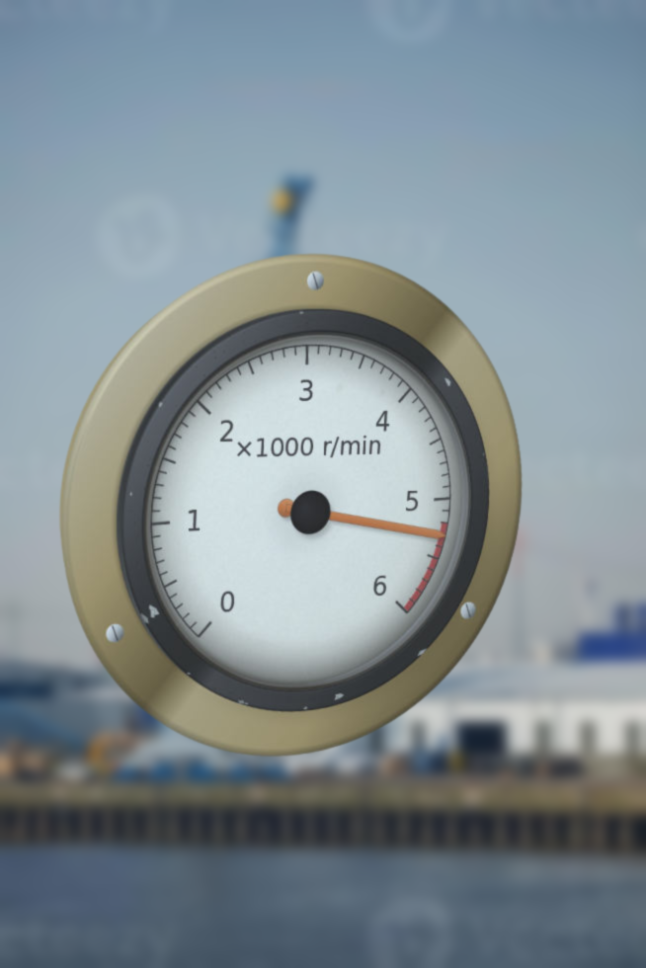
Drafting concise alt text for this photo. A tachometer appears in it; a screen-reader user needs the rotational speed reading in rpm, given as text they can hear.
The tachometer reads 5300 rpm
